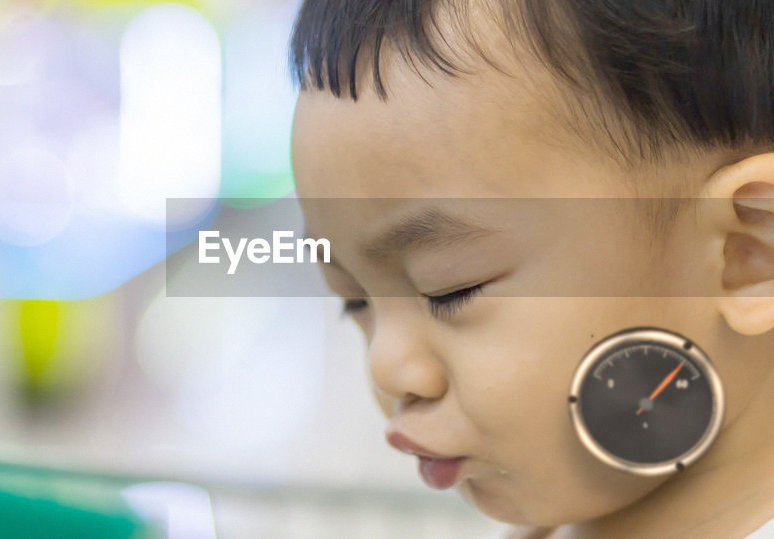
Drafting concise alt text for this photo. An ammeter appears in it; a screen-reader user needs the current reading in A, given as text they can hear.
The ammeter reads 50 A
